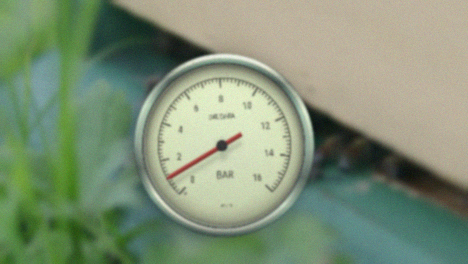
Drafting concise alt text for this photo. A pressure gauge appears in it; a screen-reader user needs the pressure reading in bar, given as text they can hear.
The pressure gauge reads 1 bar
